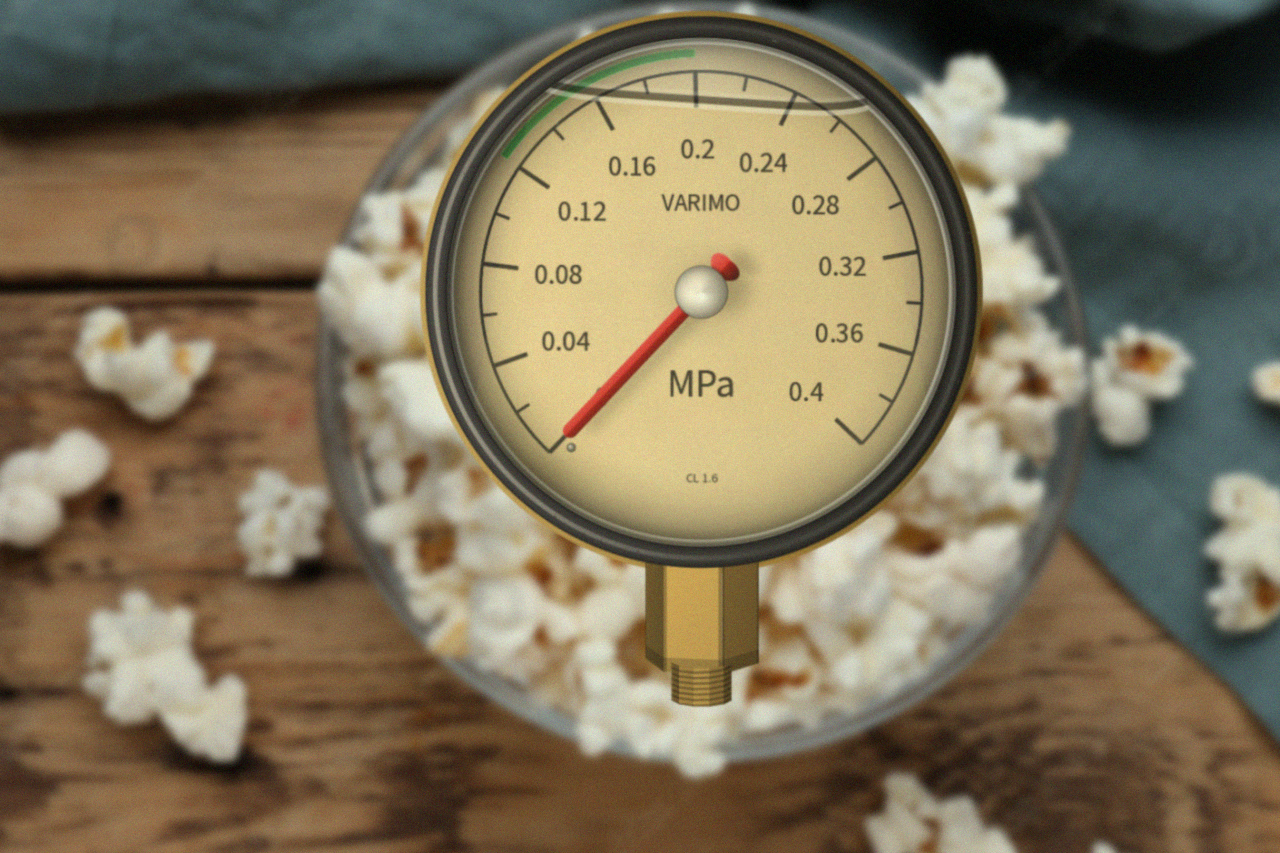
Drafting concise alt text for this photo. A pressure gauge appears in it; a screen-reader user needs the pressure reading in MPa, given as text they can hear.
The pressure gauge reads 0 MPa
